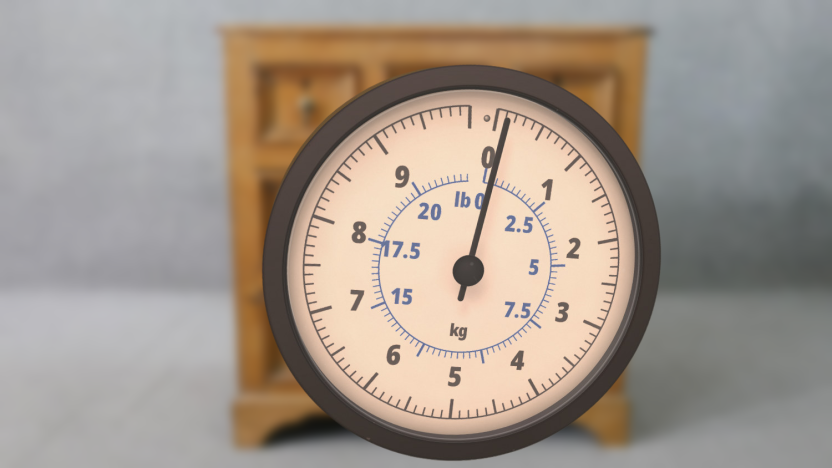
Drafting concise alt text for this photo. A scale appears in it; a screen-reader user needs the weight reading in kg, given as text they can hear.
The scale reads 0.1 kg
